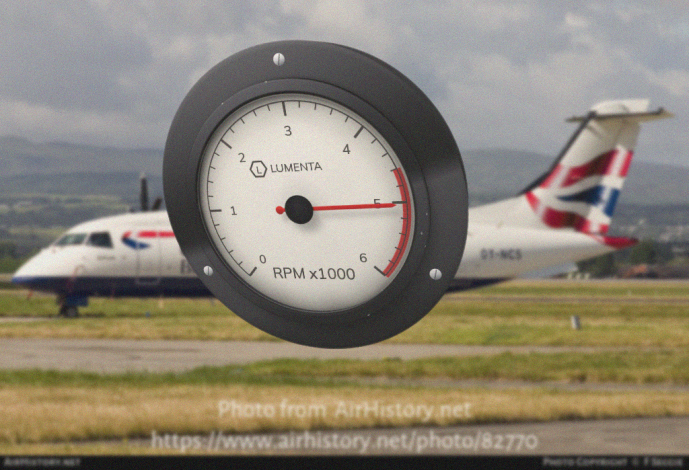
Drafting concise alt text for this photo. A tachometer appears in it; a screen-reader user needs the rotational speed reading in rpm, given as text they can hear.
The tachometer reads 5000 rpm
